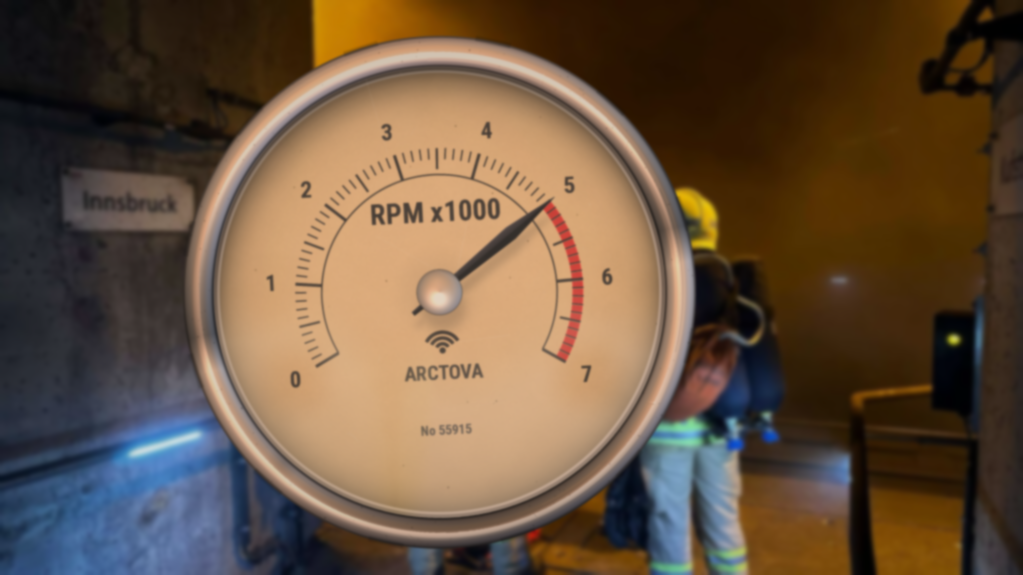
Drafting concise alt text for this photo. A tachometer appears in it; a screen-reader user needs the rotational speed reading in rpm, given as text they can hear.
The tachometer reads 5000 rpm
